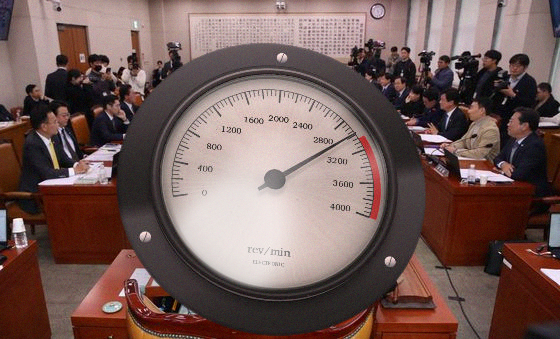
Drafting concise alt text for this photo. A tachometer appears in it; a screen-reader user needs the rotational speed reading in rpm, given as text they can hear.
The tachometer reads 3000 rpm
